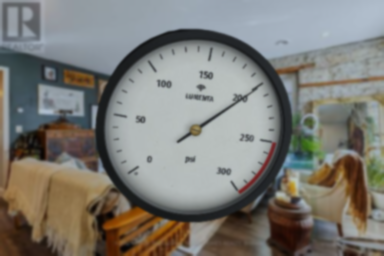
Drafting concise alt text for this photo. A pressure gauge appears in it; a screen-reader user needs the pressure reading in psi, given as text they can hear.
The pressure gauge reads 200 psi
